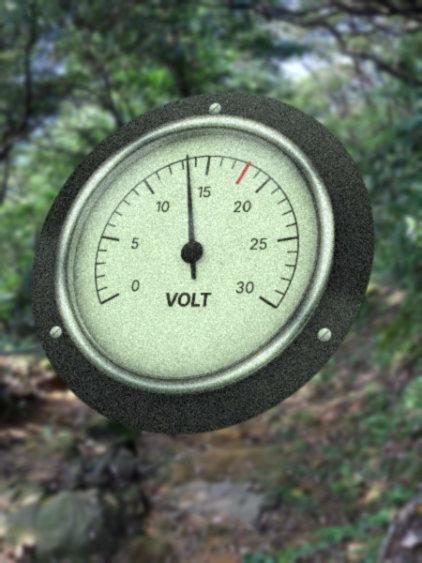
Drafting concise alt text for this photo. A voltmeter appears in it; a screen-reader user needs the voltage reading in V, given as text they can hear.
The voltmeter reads 13.5 V
